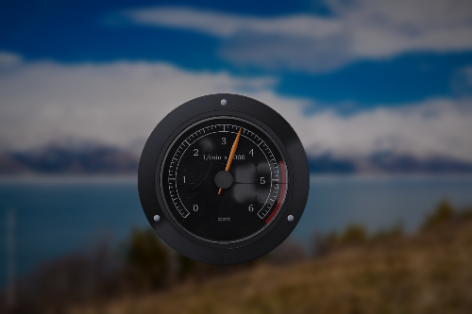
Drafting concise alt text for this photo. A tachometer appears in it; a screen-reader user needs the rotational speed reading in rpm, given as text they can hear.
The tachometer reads 3400 rpm
